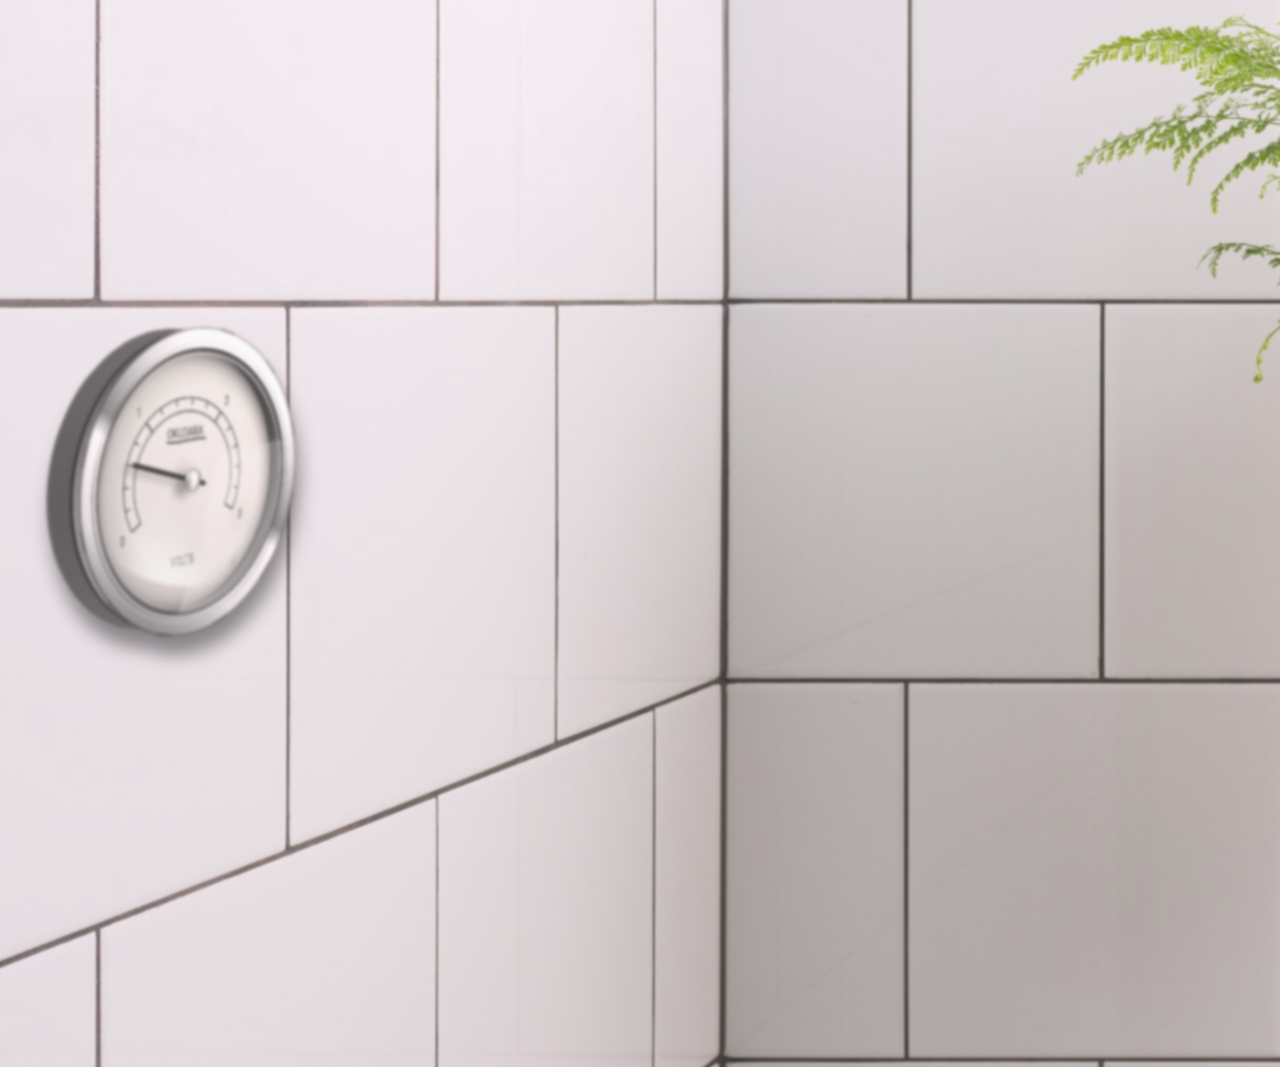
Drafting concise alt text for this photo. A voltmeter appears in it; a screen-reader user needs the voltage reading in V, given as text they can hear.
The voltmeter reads 0.6 V
